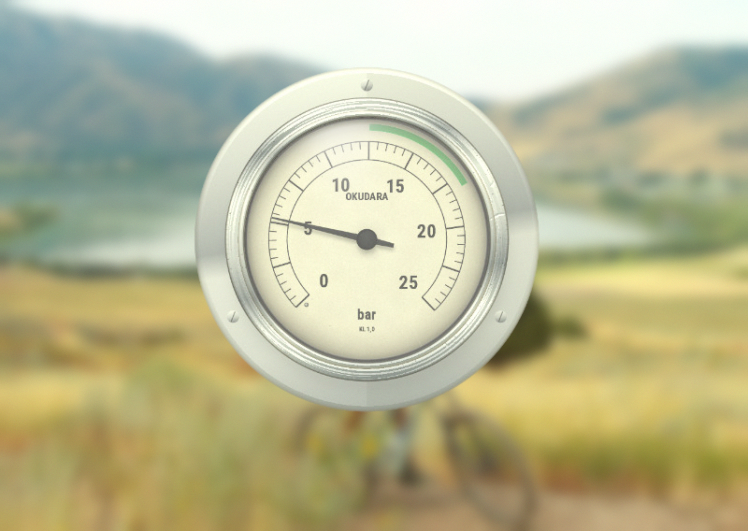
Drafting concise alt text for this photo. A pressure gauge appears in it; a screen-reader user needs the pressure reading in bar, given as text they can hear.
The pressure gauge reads 5.25 bar
